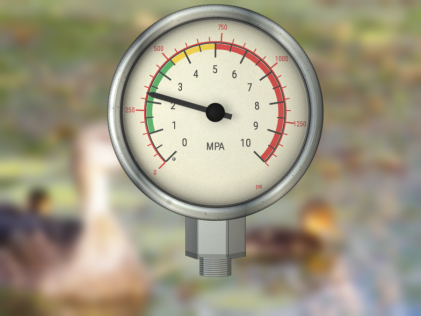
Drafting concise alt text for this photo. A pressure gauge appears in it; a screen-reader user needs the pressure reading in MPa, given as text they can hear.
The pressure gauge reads 2.25 MPa
